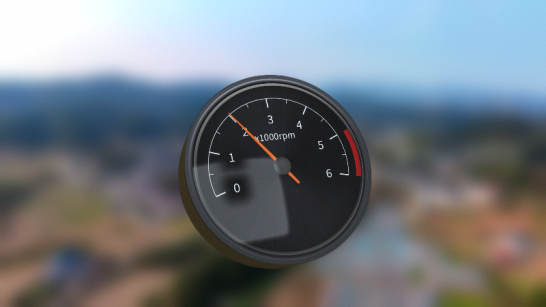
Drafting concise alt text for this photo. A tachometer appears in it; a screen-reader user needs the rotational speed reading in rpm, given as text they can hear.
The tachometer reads 2000 rpm
